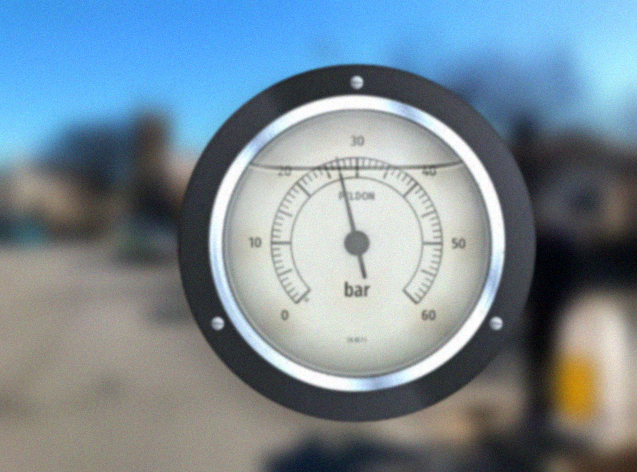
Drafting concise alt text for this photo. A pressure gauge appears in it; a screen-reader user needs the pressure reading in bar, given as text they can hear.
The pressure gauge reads 27 bar
